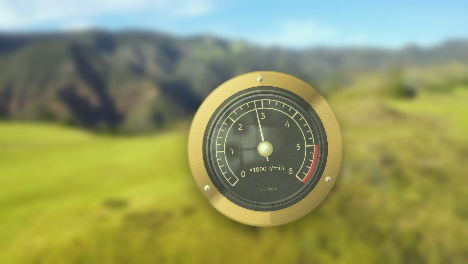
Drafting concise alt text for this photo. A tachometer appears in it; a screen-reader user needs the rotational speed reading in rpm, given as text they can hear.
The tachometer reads 2800 rpm
